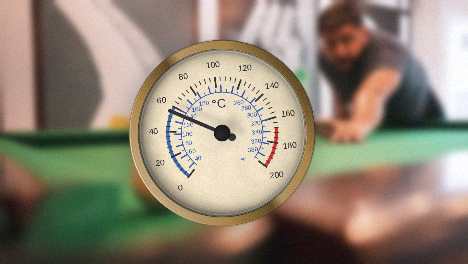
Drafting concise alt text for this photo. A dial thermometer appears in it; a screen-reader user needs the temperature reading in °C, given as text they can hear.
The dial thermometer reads 56 °C
